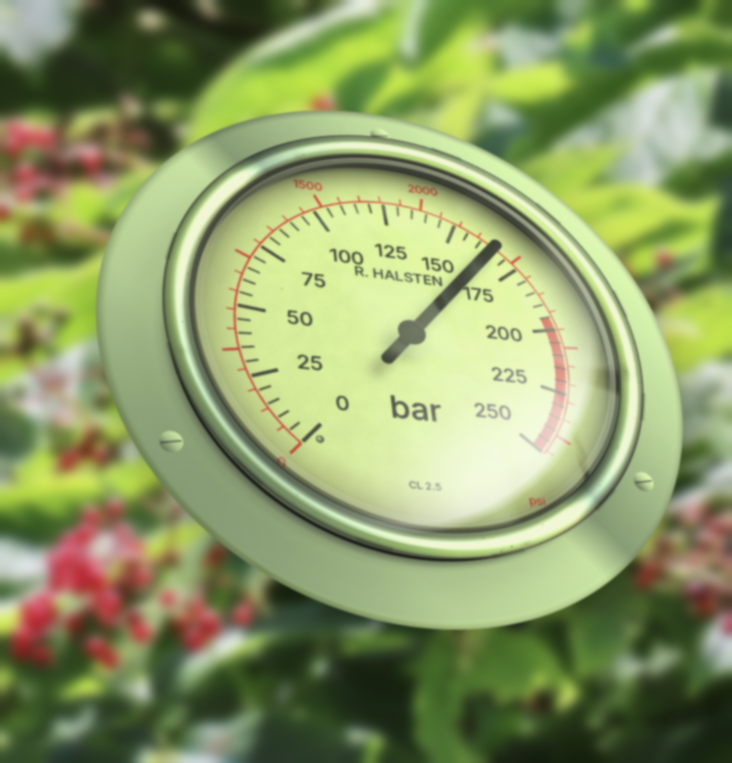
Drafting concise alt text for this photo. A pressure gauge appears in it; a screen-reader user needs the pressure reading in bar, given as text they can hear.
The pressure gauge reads 165 bar
